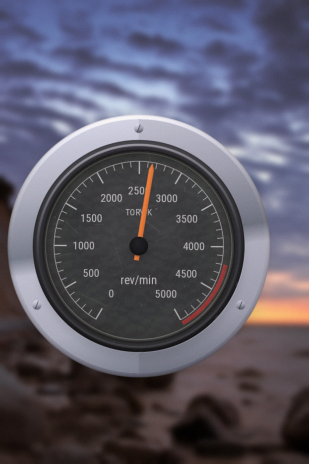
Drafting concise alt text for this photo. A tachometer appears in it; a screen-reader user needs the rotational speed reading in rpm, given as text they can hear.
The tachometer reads 2650 rpm
